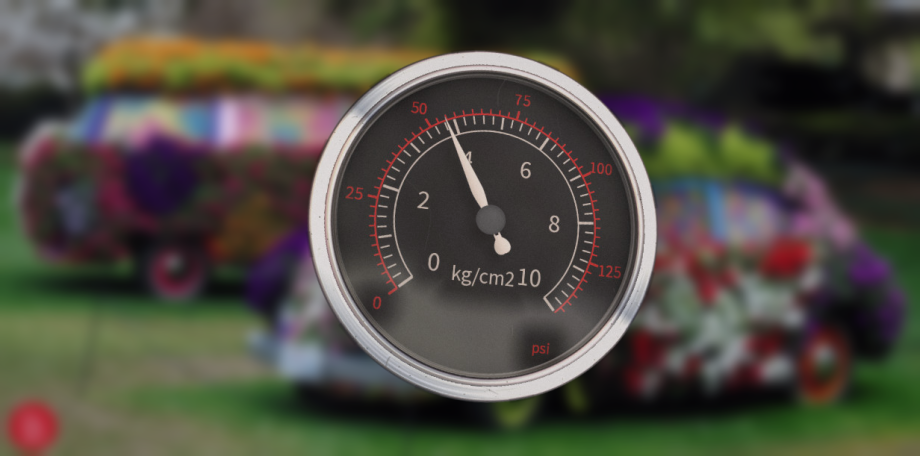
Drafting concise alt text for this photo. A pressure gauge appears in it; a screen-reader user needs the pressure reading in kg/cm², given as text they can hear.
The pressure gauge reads 3.8 kg/cm²
